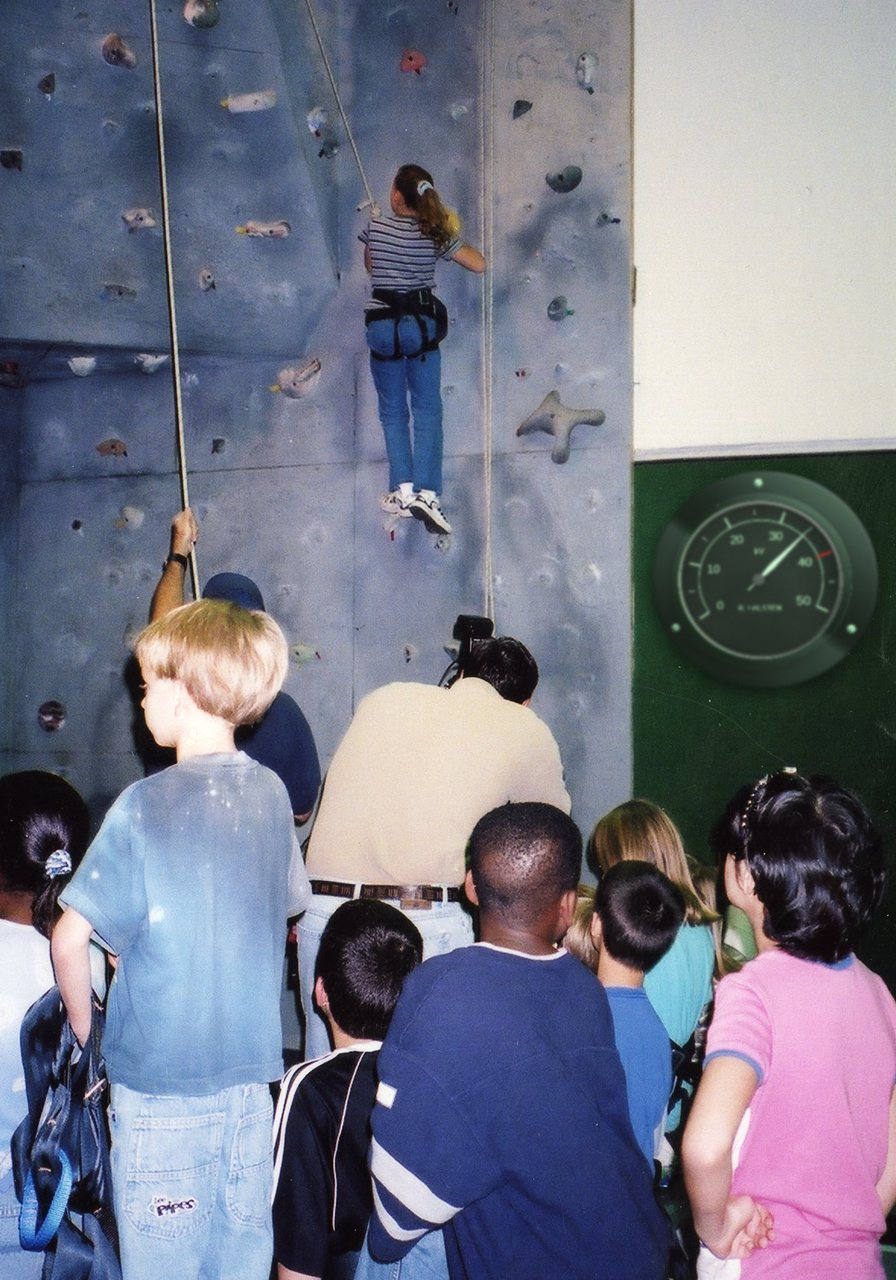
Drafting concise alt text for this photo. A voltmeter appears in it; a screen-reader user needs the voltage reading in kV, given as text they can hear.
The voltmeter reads 35 kV
